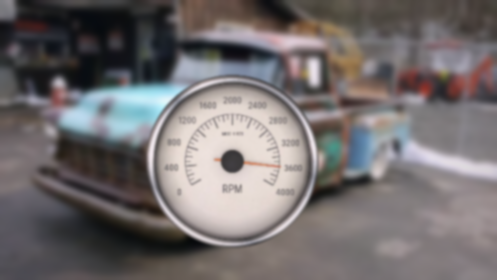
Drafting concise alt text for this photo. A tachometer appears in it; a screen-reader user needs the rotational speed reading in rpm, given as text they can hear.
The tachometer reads 3600 rpm
